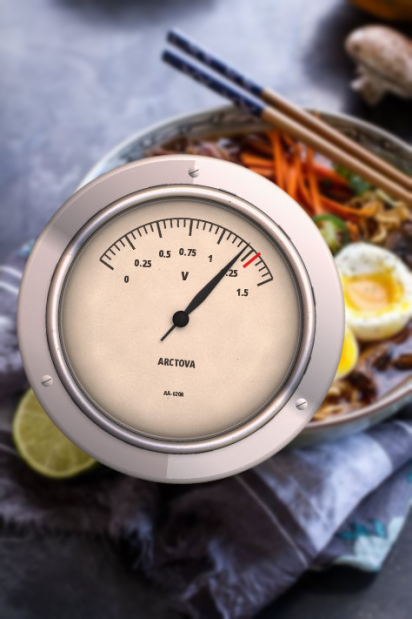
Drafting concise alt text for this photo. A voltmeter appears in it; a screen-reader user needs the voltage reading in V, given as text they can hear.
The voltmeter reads 1.2 V
